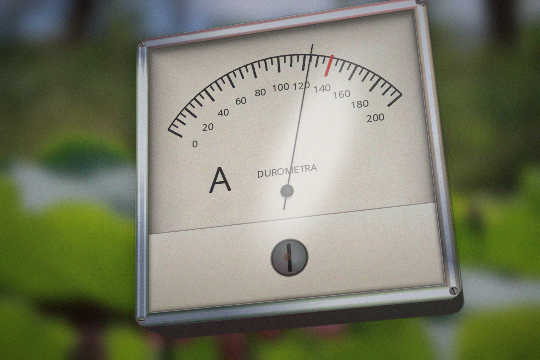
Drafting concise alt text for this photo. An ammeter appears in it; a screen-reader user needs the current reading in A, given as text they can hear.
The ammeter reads 125 A
